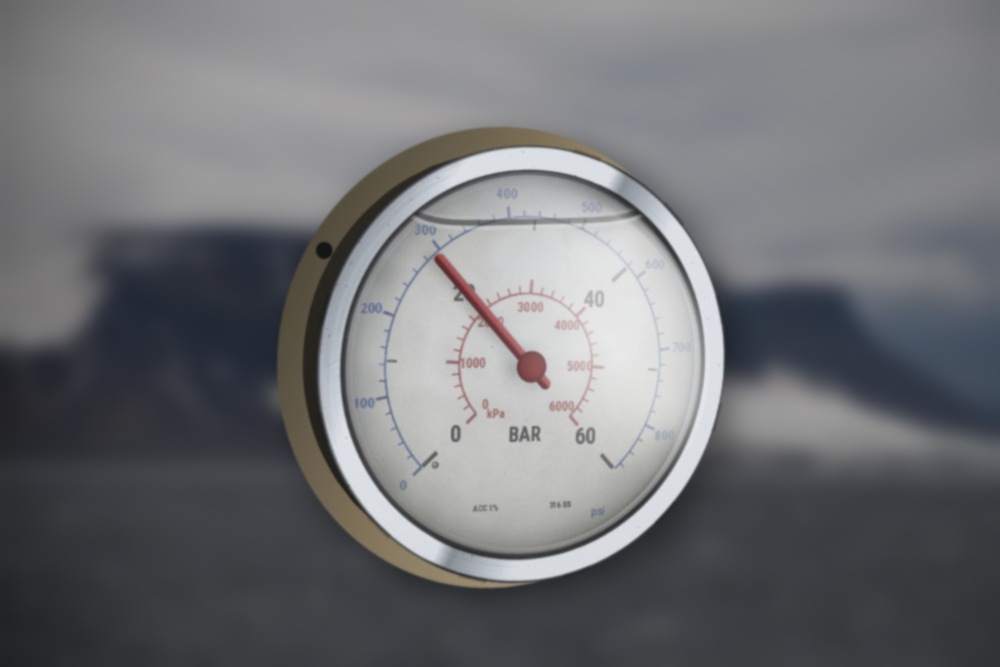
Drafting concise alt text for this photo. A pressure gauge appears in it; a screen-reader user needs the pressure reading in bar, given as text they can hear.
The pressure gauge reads 20 bar
